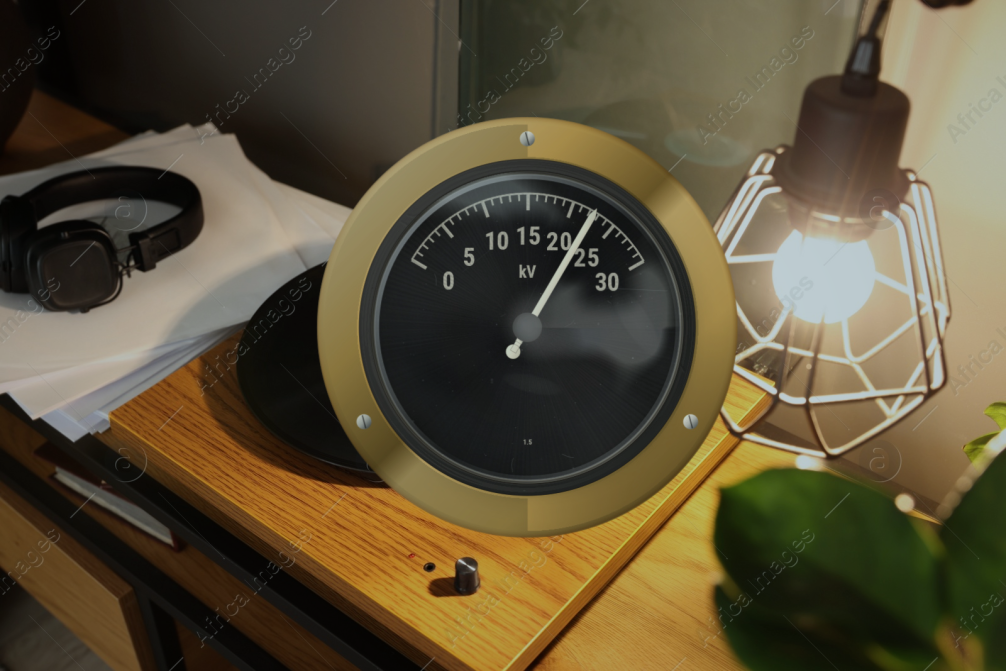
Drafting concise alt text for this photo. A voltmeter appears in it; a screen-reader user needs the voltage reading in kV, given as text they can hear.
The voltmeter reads 22.5 kV
